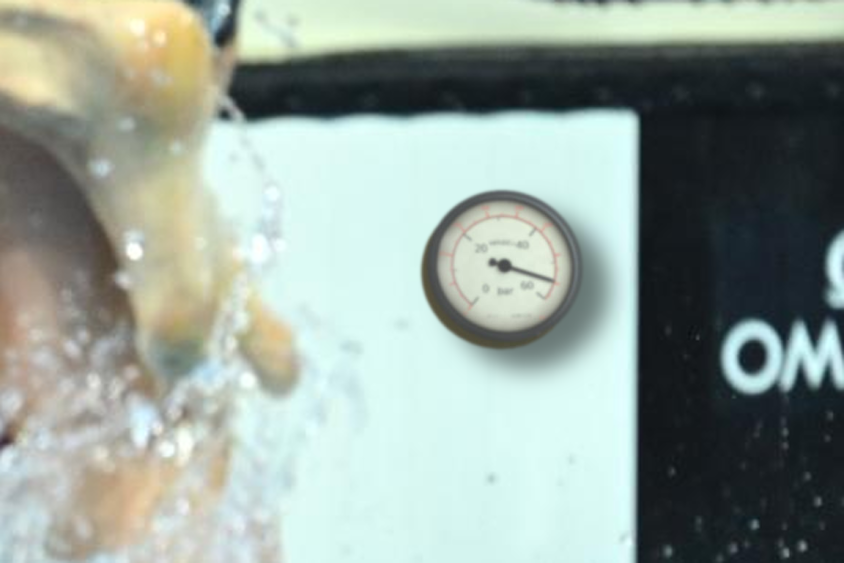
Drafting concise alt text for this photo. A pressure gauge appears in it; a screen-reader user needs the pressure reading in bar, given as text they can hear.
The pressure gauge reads 55 bar
